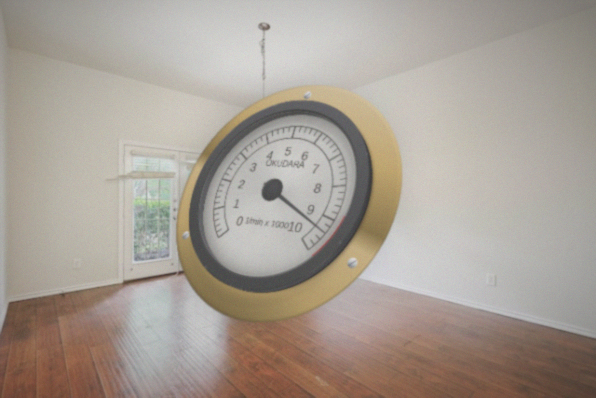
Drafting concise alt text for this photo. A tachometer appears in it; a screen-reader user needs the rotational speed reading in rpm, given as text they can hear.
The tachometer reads 9400 rpm
